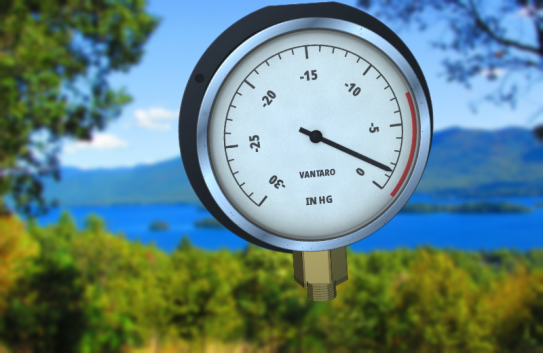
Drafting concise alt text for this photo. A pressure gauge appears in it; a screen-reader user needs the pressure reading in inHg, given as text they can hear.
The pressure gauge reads -1.5 inHg
